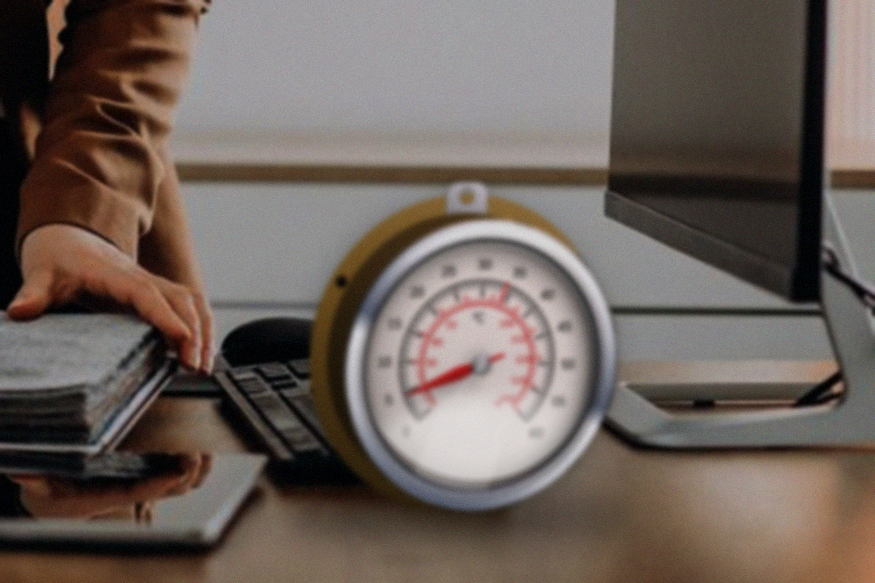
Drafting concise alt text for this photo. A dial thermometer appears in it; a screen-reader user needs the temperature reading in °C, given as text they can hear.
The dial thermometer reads 5 °C
